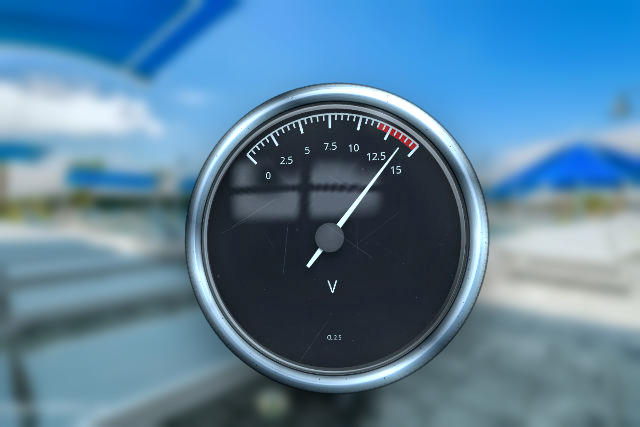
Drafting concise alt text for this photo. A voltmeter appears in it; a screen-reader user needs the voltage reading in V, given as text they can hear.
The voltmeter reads 14 V
